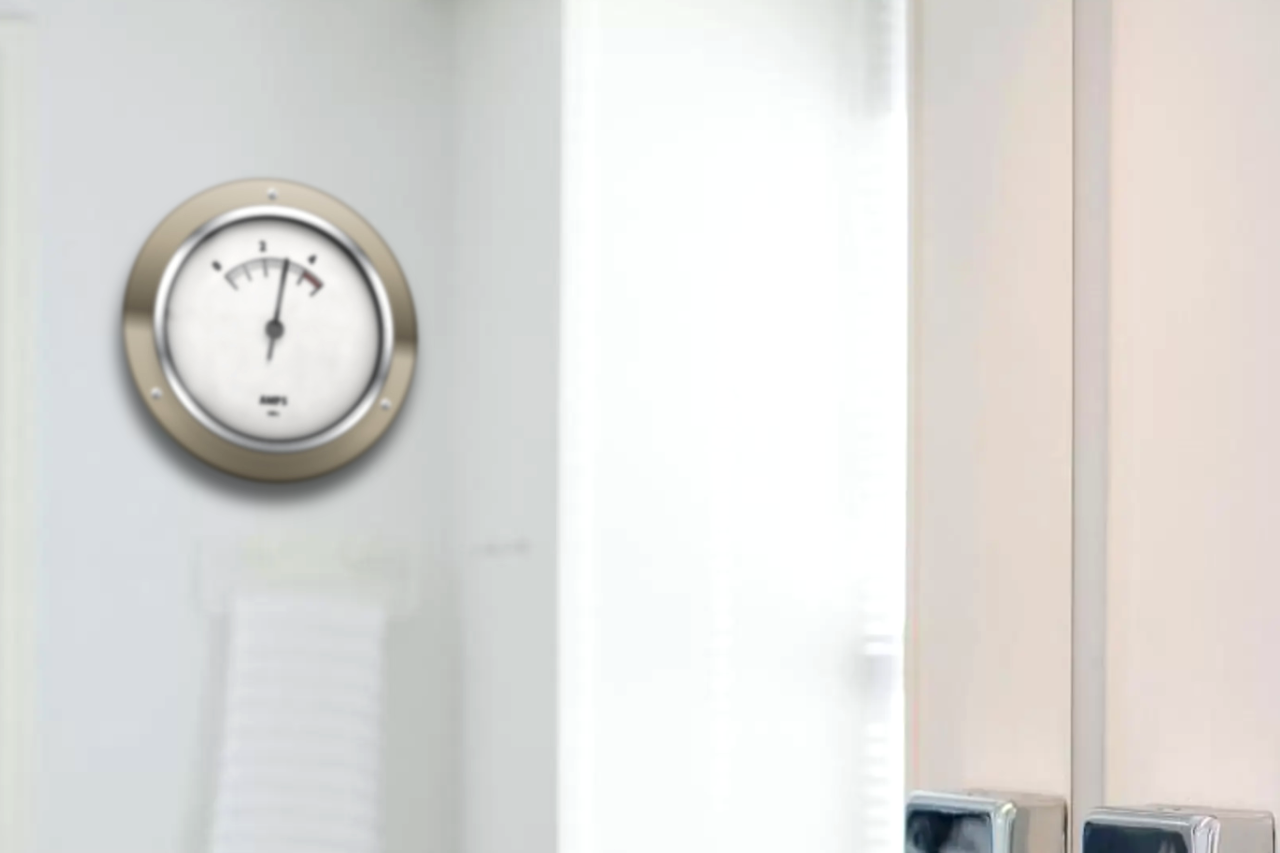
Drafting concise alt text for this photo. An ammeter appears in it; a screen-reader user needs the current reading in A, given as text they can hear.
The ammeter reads 3 A
